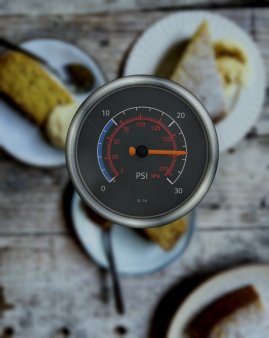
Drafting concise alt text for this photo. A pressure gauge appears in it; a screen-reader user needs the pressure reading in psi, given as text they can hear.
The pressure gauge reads 25 psi
